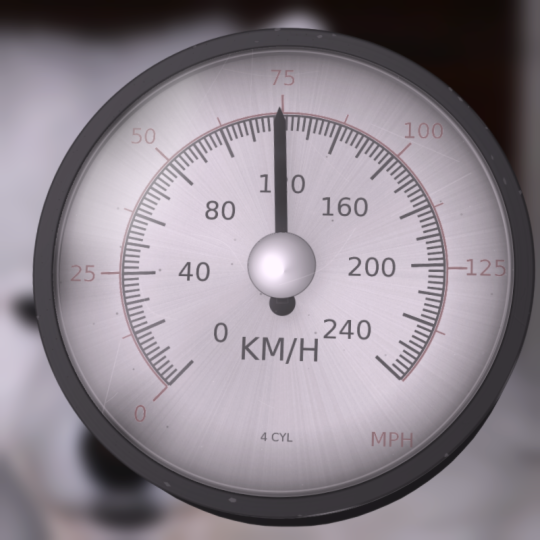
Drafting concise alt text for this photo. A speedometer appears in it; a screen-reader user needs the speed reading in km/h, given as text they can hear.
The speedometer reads 120 km/h
